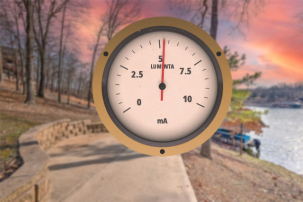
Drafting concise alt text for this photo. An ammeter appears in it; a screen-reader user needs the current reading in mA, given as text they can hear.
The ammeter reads 5.25 mA
